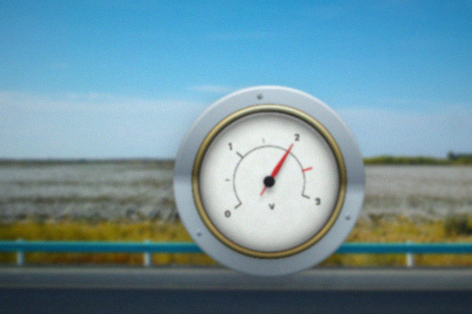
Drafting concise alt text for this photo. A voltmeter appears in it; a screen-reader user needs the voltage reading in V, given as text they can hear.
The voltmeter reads 2 V
